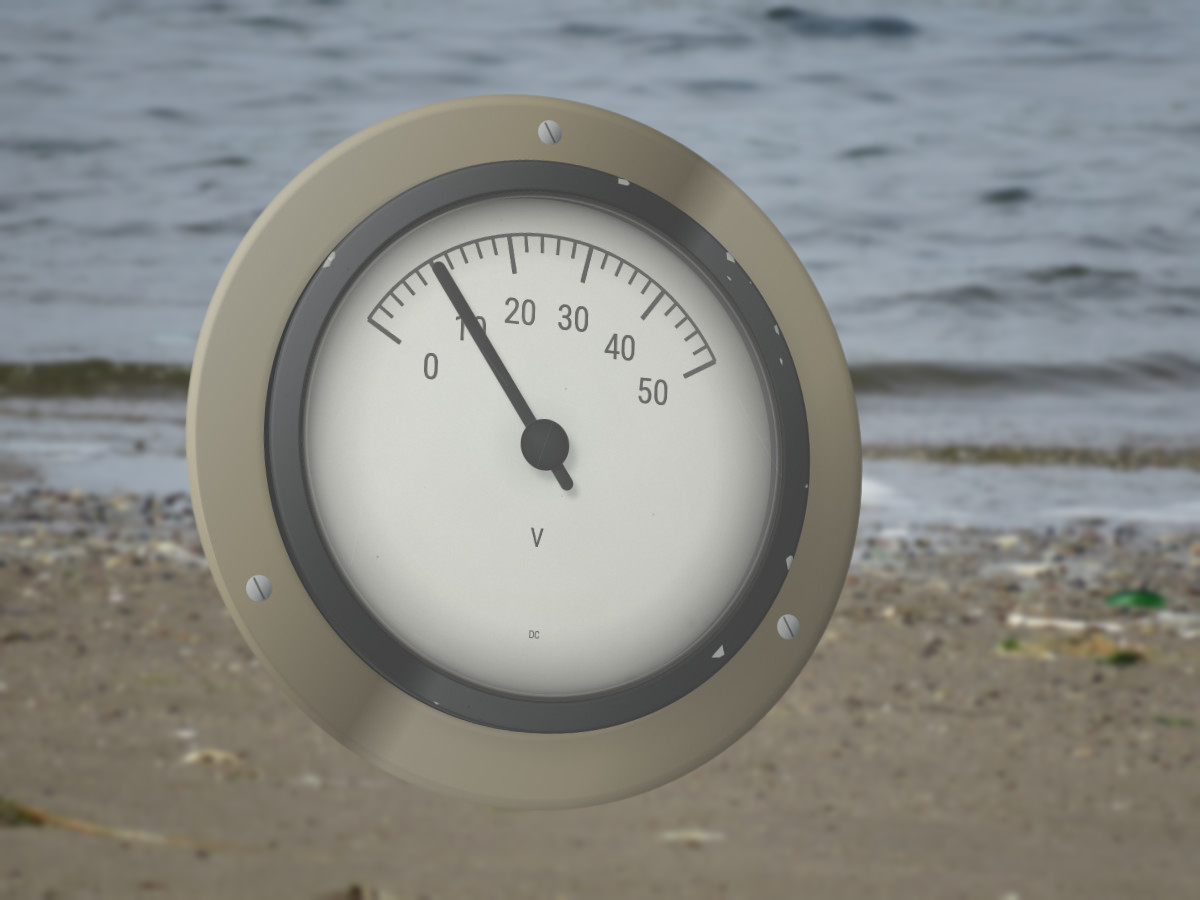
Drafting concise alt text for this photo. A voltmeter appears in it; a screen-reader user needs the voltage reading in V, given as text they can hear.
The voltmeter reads 10 V
